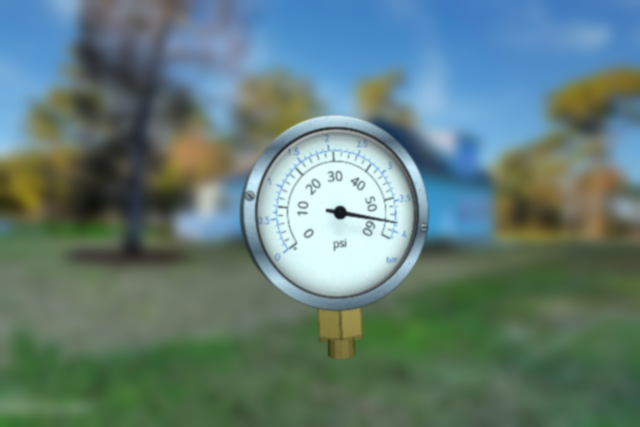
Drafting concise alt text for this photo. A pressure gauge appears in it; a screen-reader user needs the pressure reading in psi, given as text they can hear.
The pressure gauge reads 56 psi
